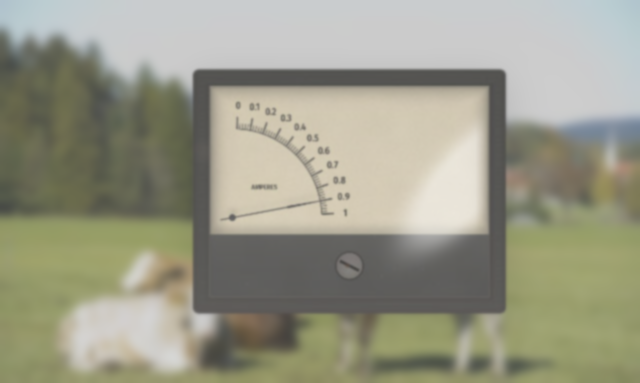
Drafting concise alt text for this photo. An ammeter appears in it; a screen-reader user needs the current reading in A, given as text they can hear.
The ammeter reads 0.9 A
